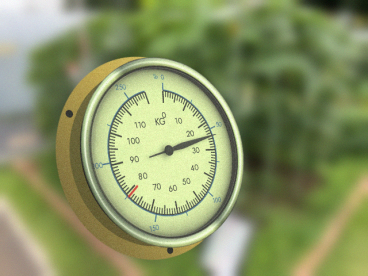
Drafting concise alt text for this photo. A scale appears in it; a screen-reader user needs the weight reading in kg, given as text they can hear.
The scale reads 25 kg
